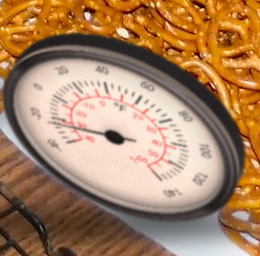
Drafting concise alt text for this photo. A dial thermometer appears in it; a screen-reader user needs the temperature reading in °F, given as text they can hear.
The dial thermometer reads -20 °F
